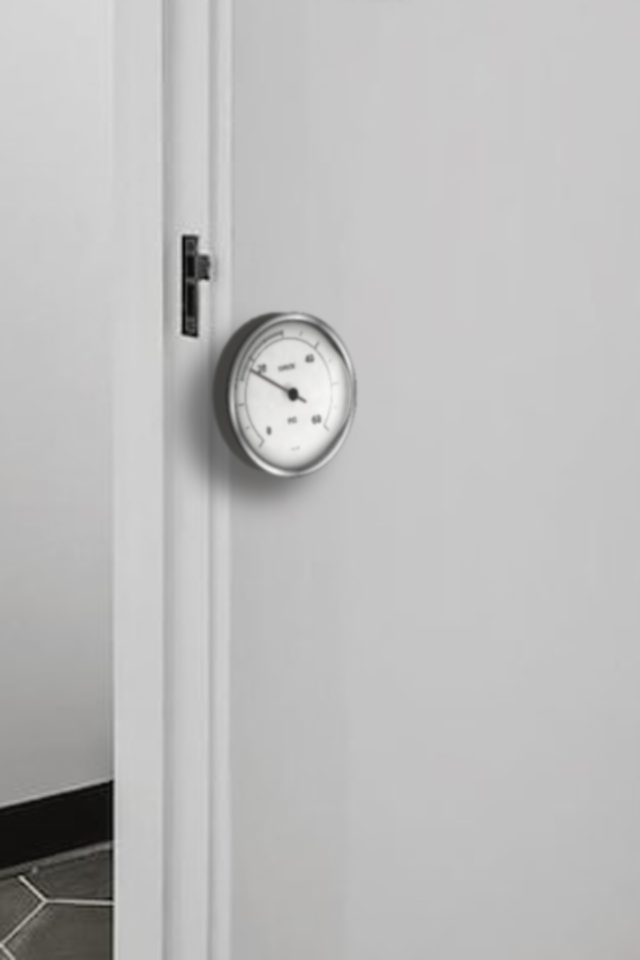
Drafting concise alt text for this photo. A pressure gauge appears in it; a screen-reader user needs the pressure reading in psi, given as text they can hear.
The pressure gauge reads 17.5 psi
